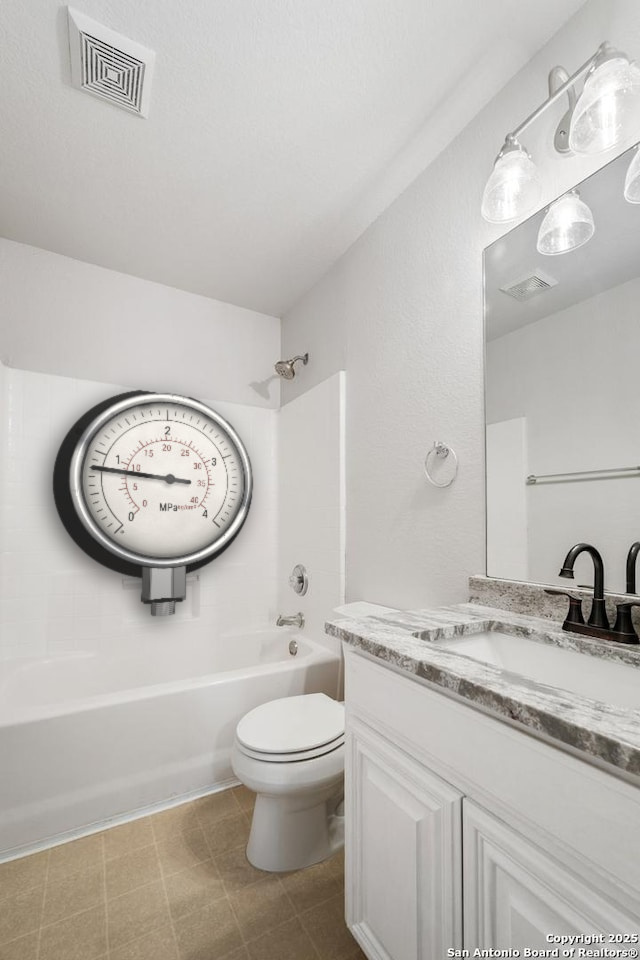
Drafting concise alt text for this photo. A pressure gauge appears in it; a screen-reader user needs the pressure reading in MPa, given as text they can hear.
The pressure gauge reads 0.8 MPa
